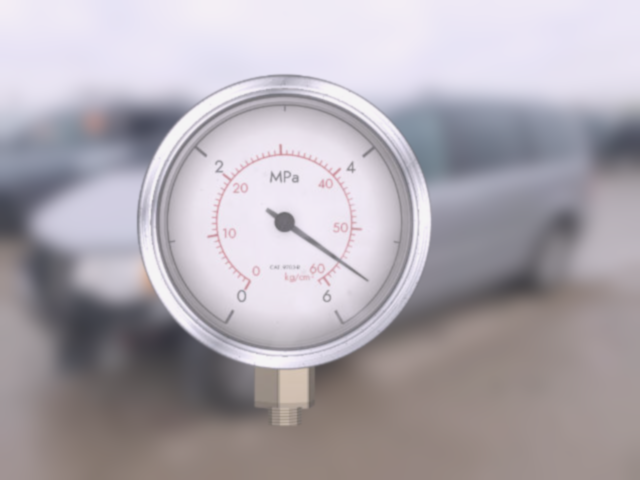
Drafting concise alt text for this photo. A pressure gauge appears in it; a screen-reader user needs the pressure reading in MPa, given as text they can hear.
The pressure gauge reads 5.5 MPa
